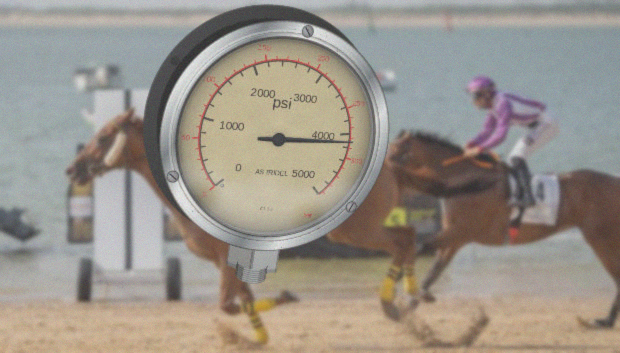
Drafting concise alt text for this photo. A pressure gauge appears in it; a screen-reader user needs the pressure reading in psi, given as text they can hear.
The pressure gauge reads 4100 psi
